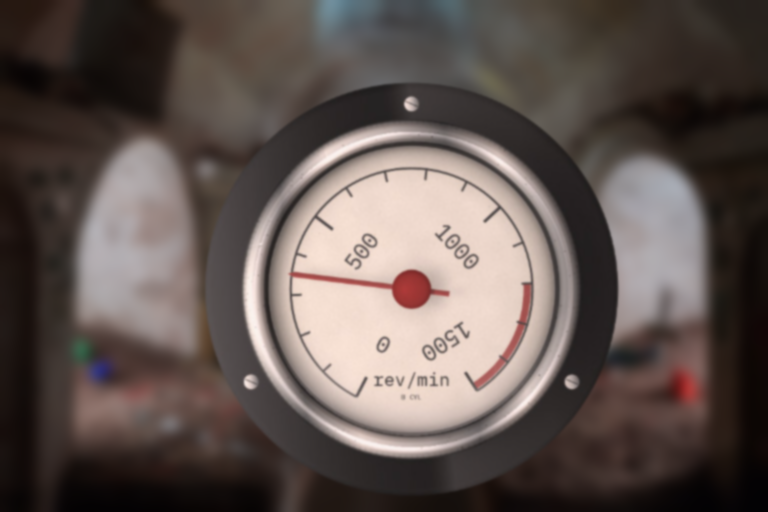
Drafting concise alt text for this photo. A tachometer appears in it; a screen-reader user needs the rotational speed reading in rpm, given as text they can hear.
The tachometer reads 350 rpm
